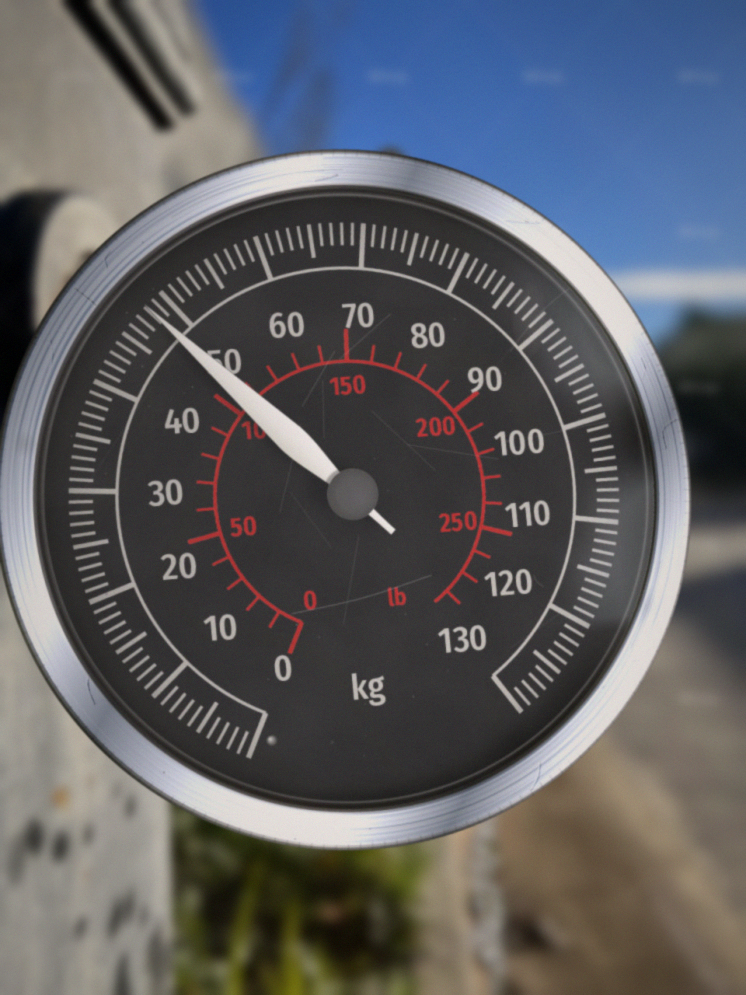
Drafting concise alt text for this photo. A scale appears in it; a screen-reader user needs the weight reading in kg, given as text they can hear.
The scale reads 48 kg
